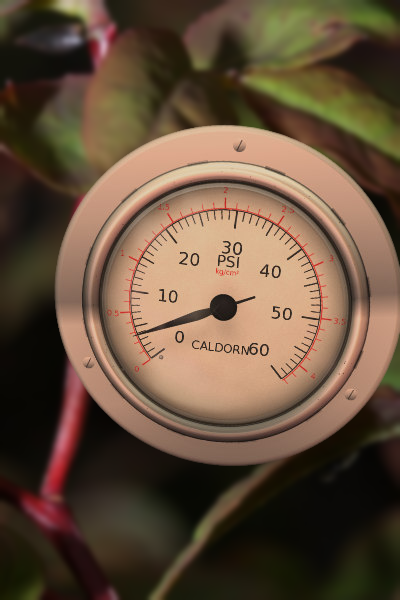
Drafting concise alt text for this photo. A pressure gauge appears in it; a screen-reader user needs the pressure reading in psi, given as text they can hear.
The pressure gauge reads 4 psi
